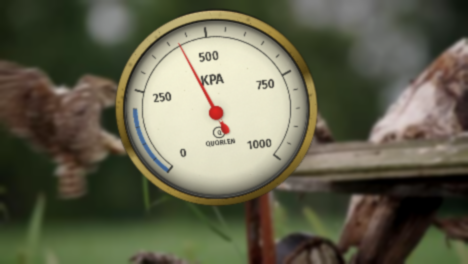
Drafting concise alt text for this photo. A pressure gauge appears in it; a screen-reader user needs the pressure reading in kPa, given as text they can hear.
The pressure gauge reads 425 kPa
